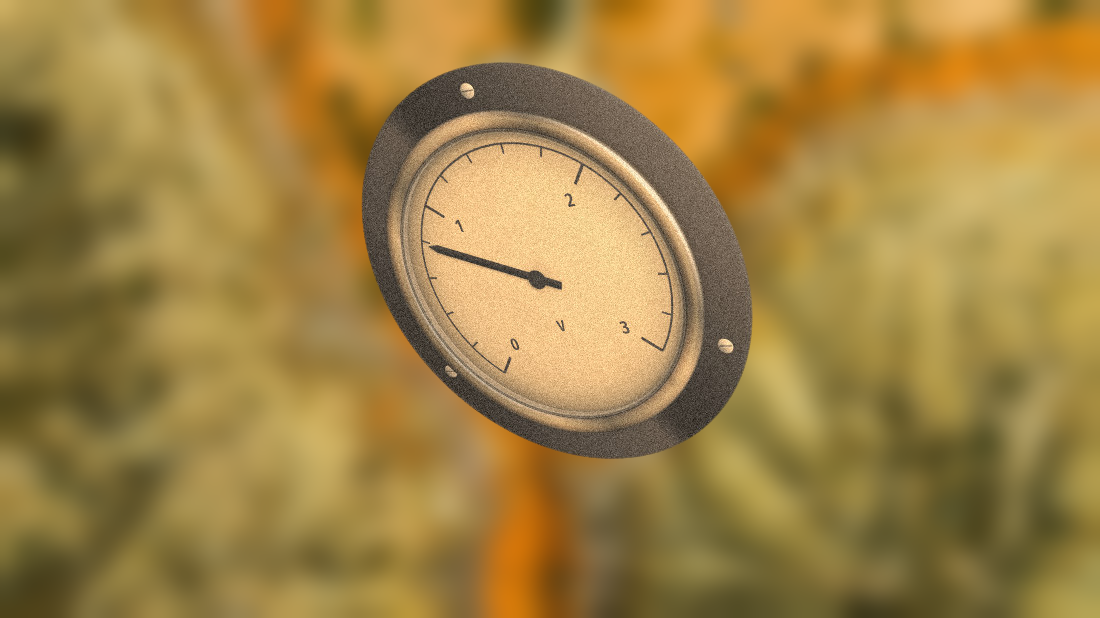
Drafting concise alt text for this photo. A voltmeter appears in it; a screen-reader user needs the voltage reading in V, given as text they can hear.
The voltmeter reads 0.8 V
